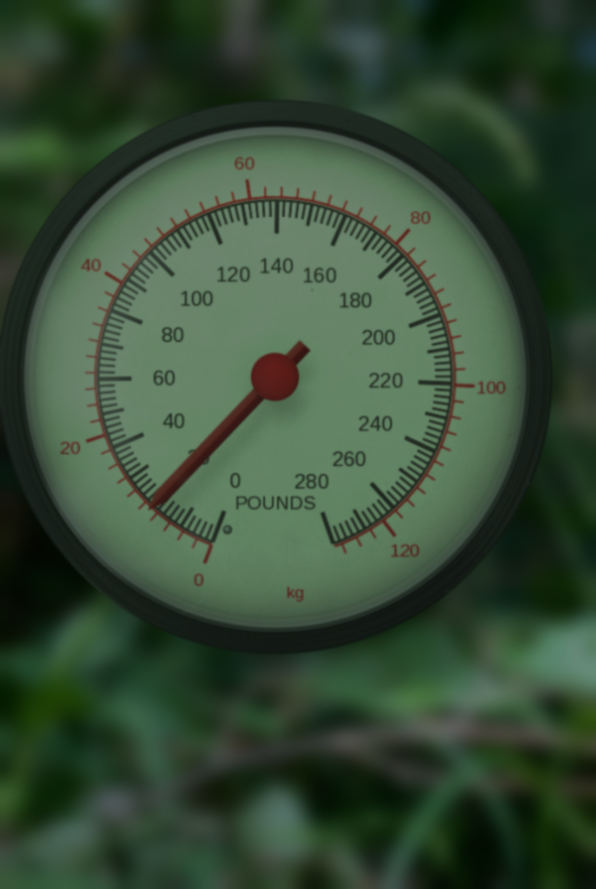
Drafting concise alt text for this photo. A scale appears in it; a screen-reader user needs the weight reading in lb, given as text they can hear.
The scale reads 20 lb
